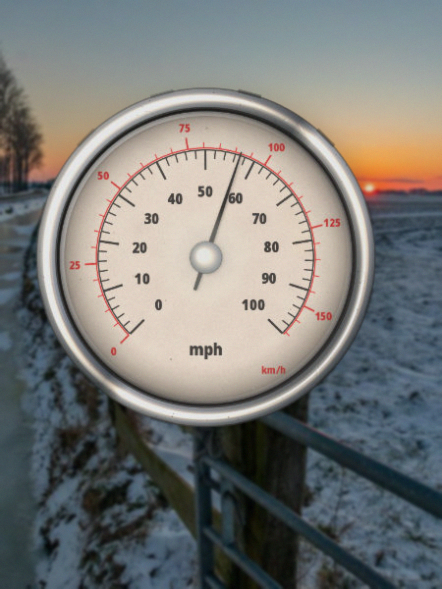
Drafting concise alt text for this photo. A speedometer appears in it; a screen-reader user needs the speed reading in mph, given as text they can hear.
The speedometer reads 57 mph
